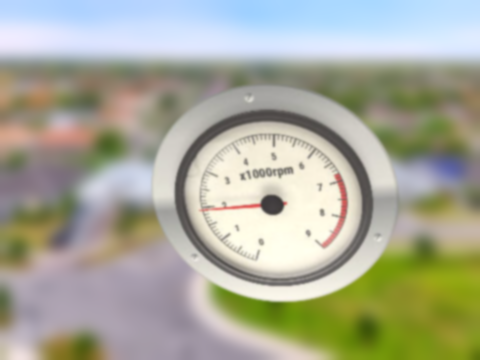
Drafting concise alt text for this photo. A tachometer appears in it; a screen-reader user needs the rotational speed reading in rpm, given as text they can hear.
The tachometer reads 2000 rpm
